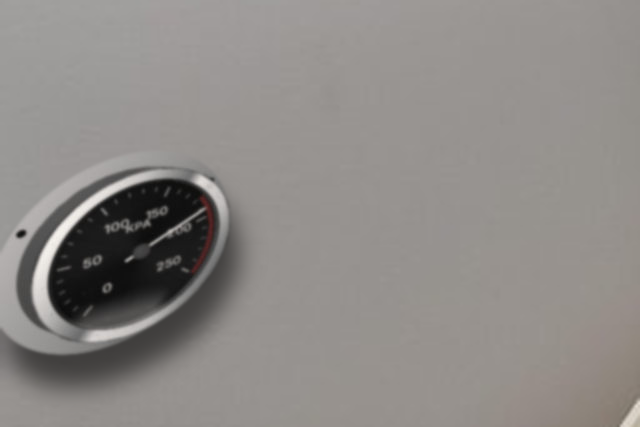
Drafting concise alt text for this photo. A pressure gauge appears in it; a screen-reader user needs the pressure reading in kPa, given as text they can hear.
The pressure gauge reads 190 kPa
